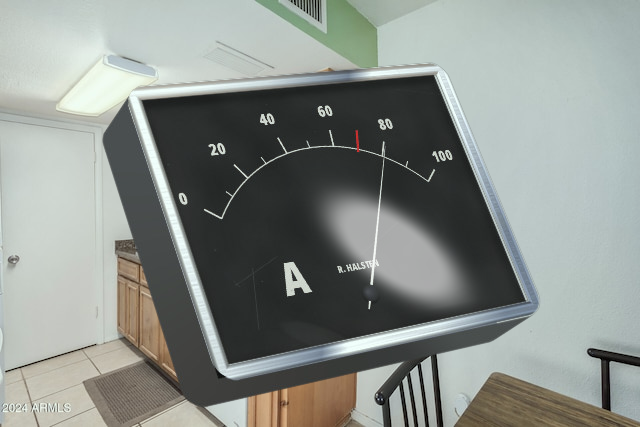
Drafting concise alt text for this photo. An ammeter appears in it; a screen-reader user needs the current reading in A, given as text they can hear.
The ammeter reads 80 A
